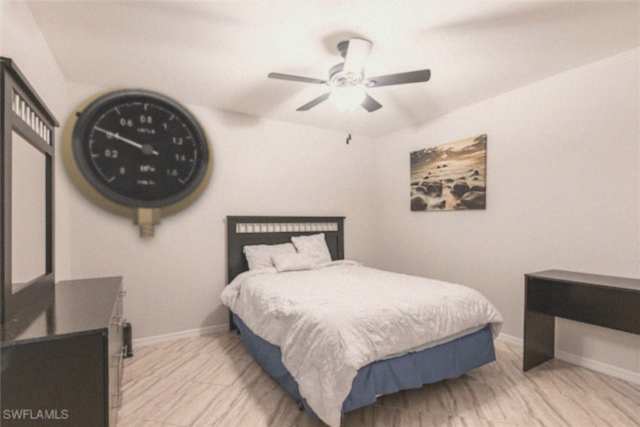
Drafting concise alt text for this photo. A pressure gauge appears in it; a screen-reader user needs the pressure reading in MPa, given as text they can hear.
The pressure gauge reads 0.4 MPa
